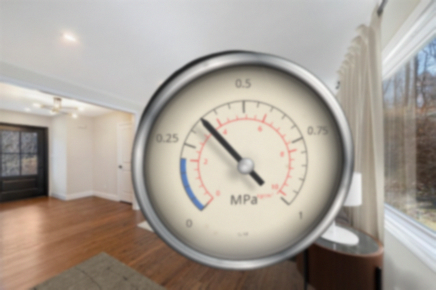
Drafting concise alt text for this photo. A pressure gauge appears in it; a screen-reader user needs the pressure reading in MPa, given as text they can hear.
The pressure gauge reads 0.35 MPa
